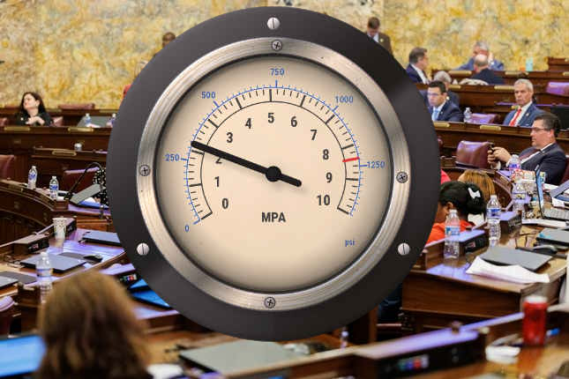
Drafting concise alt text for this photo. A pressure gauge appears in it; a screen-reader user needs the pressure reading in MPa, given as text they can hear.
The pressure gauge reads 2.2 MPa
